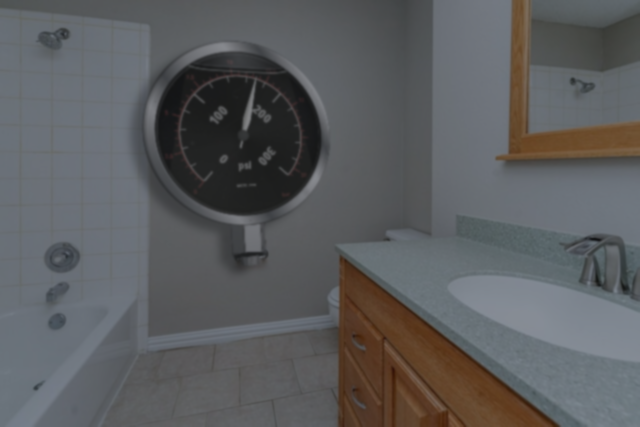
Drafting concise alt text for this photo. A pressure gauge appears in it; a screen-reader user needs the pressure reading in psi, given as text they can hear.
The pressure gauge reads 170 psi
